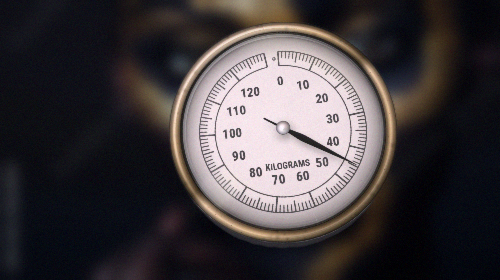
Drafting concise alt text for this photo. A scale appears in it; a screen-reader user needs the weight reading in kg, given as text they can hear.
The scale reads 45 kg
